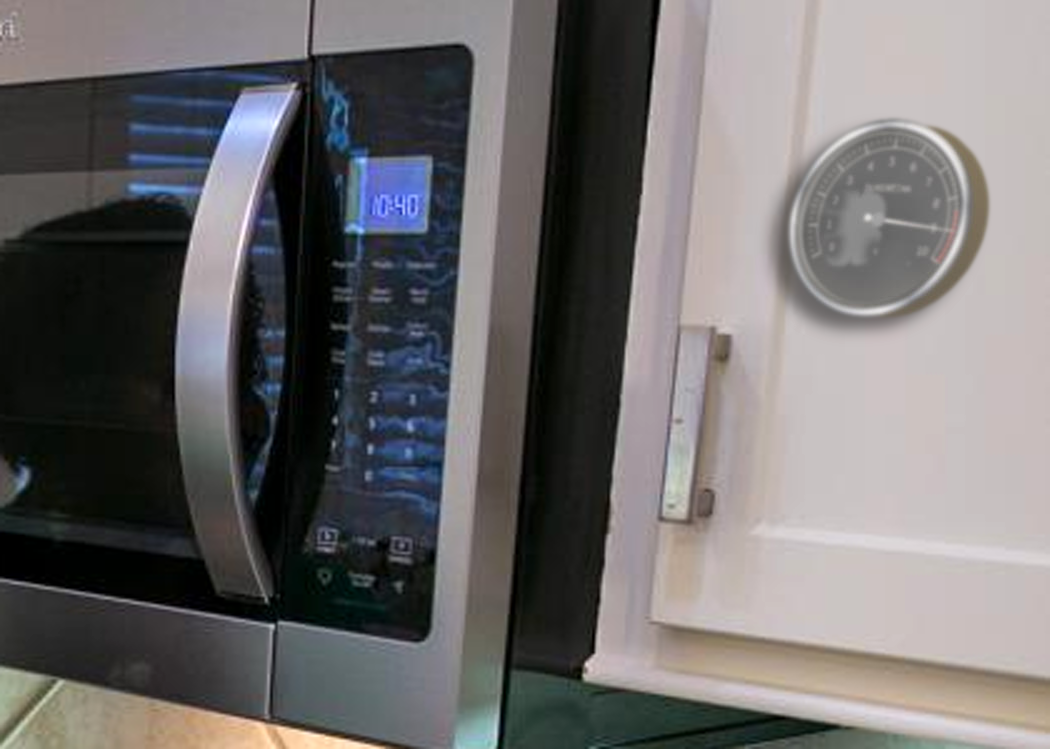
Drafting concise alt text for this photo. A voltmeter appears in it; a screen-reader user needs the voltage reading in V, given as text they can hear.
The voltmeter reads 9 V
